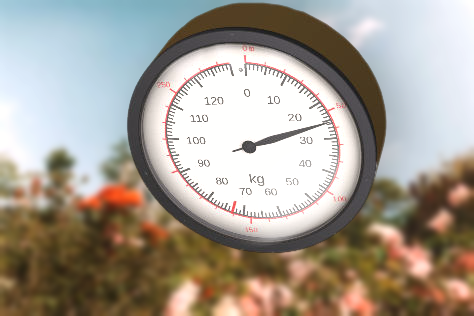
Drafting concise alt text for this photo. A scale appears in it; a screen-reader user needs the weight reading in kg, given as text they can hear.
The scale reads 25 kg
